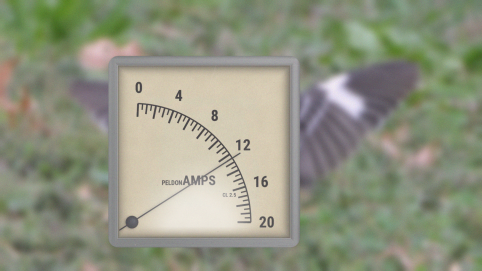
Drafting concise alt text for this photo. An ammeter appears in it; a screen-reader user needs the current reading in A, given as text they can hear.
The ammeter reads 12.5 A
